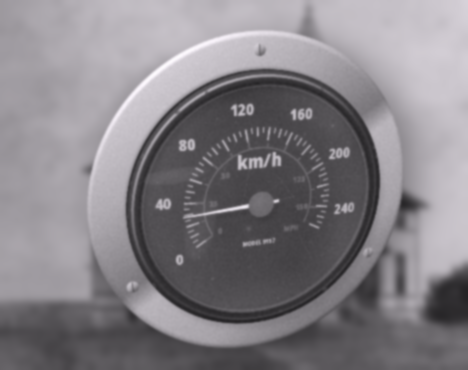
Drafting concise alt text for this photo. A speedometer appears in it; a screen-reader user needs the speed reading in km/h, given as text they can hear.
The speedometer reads 30 km/h
